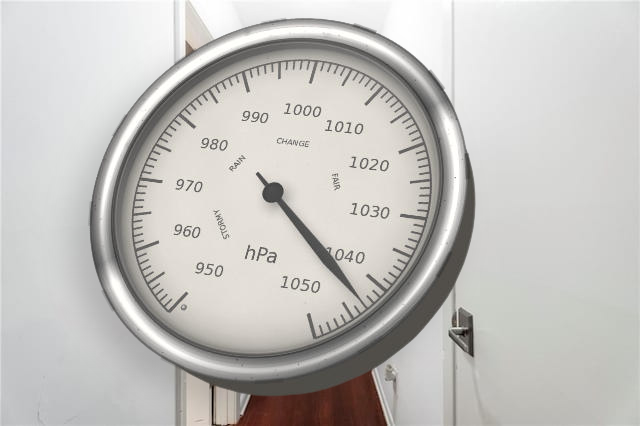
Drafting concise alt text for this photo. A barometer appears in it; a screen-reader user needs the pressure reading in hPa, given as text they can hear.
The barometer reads 1043 hPa
